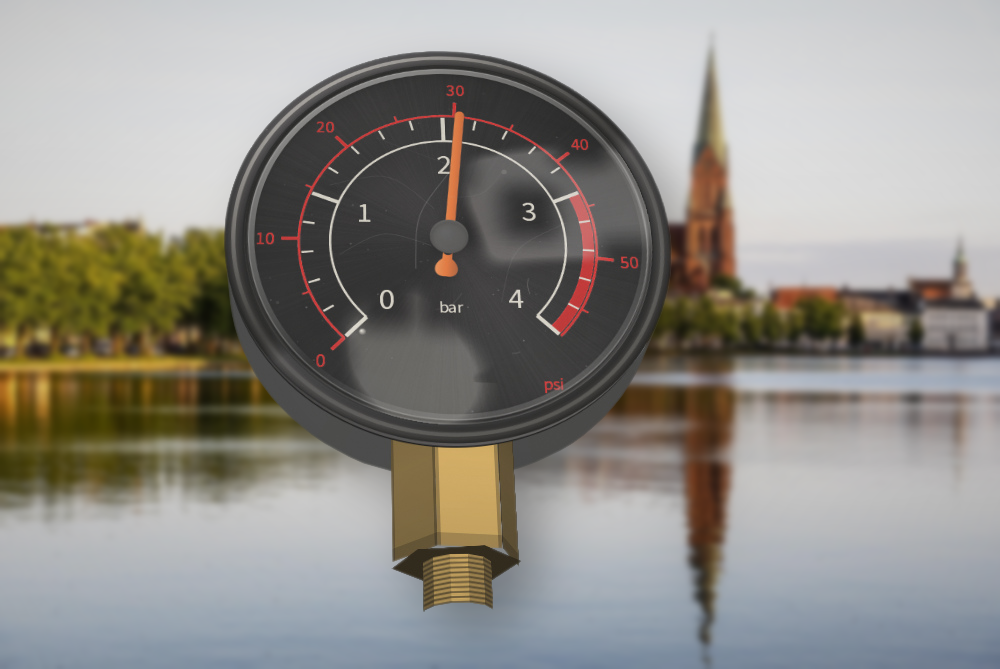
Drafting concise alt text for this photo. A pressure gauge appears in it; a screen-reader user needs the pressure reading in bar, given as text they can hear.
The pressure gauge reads 2.1 bar
